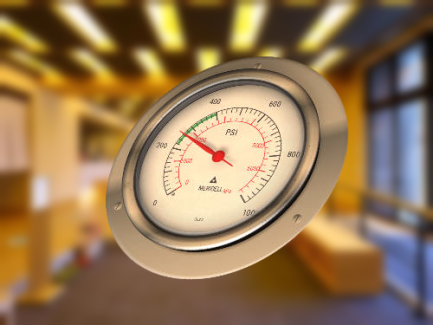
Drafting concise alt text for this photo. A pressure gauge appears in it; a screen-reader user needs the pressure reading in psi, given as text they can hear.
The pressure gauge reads 260 psi
